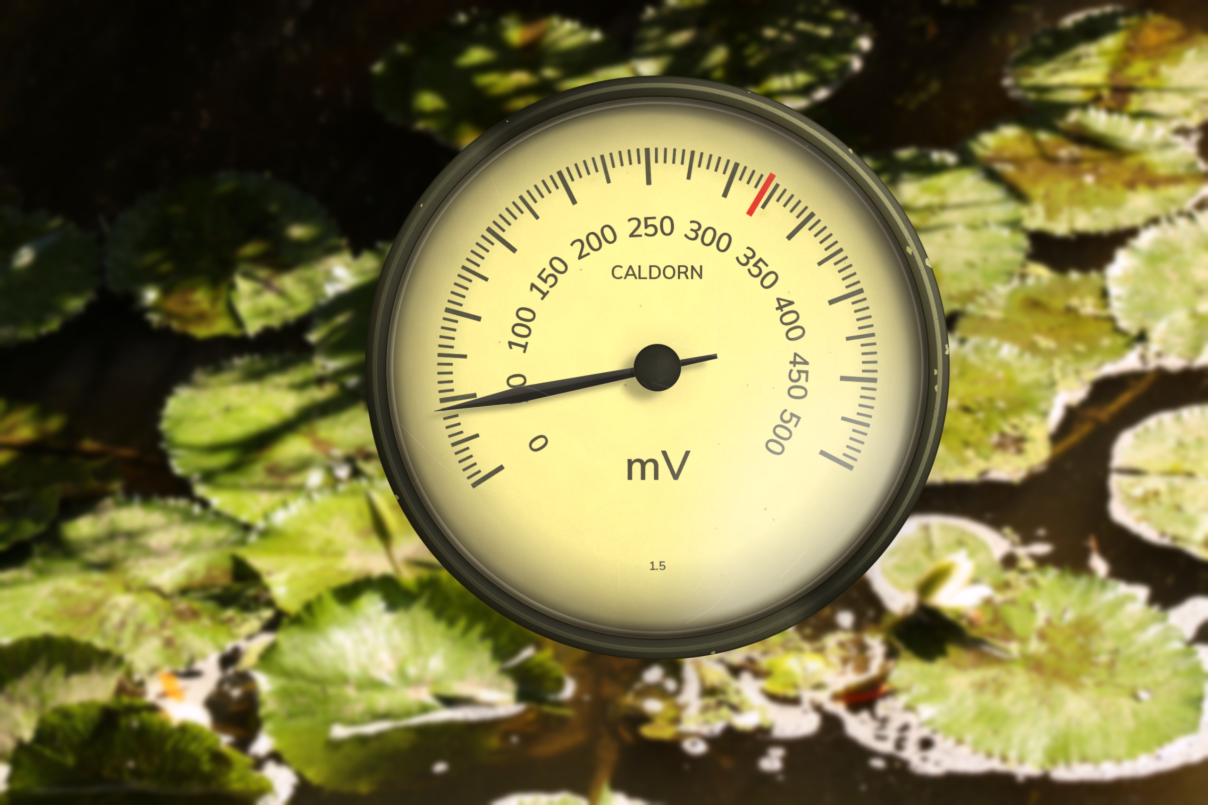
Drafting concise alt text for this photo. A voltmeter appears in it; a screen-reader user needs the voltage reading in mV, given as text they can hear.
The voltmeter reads 45 mV
